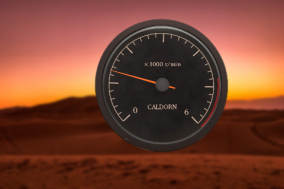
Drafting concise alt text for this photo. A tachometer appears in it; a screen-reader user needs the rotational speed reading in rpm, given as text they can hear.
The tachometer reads 1300 rpm
